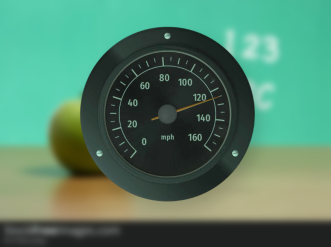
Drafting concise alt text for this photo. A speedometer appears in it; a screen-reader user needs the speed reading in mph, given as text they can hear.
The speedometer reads 125 mph
